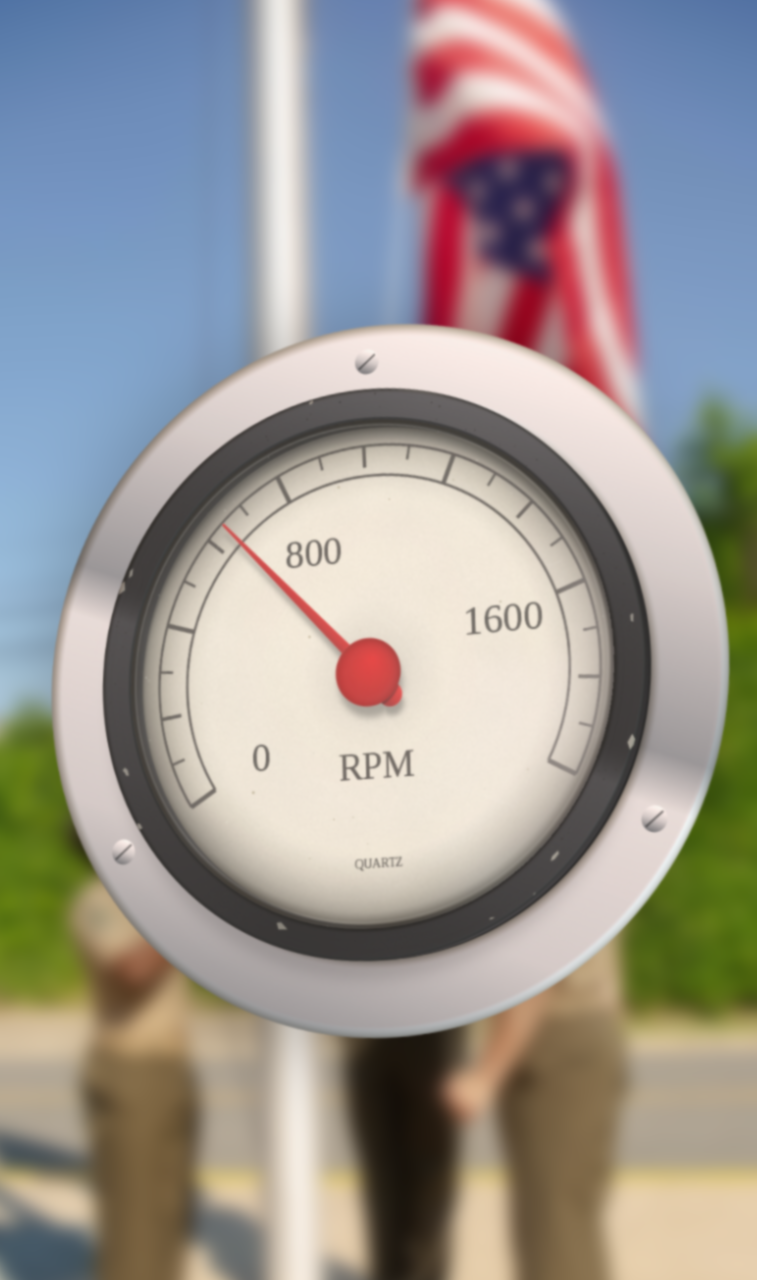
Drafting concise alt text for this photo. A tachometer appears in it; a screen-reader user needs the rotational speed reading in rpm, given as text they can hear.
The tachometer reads 650 rpm
